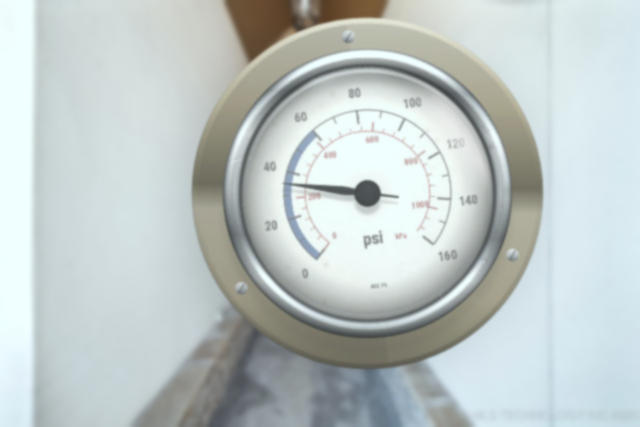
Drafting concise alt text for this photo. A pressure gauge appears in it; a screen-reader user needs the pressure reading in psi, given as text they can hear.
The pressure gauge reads 35 psi
